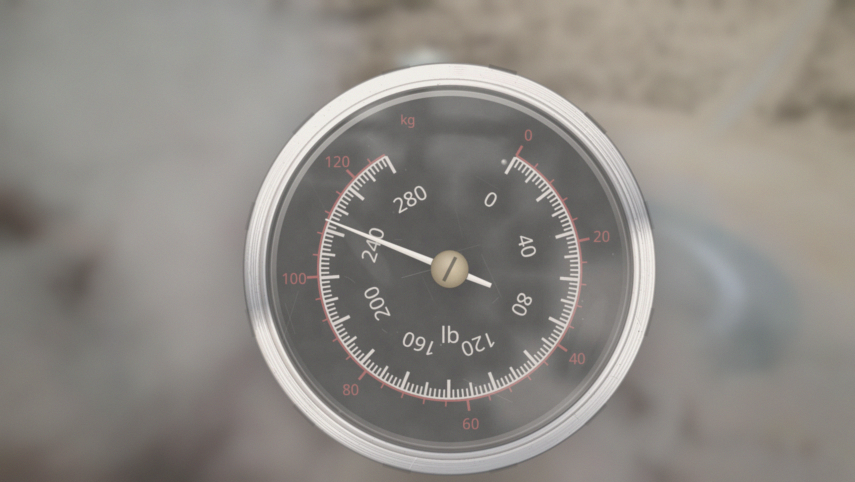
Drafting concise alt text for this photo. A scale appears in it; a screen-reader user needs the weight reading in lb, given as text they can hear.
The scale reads 244 lb
